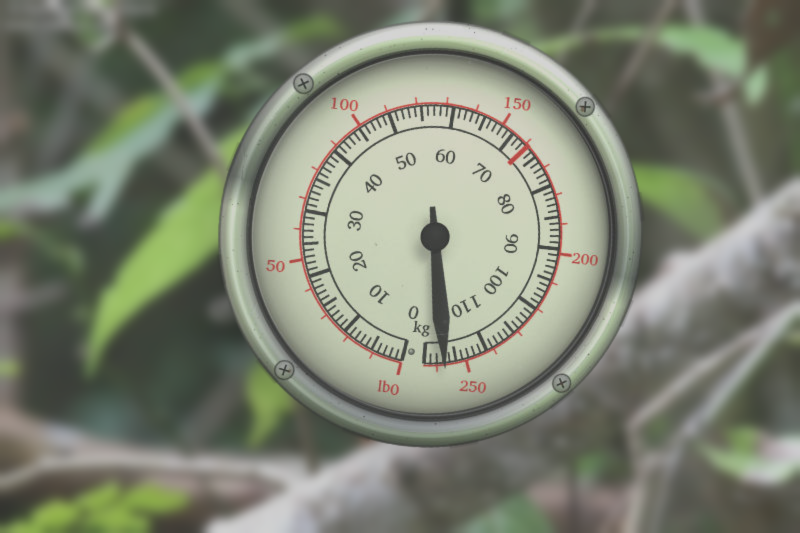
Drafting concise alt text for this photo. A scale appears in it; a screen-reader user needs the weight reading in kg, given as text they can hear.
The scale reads 117 kg
